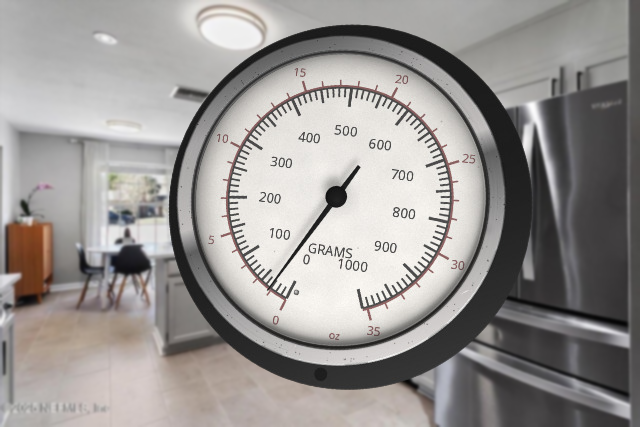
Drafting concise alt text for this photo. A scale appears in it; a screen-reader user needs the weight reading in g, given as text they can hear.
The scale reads 30 g
